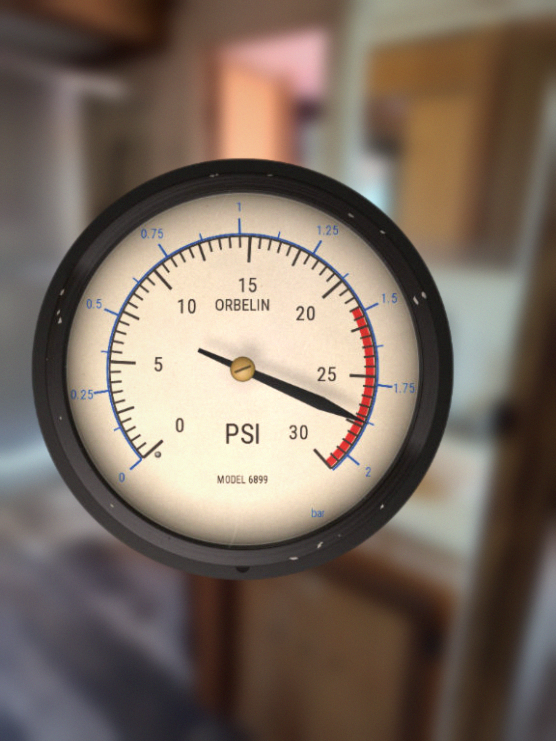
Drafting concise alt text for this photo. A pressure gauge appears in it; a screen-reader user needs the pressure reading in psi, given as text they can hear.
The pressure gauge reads 27.25 psi
